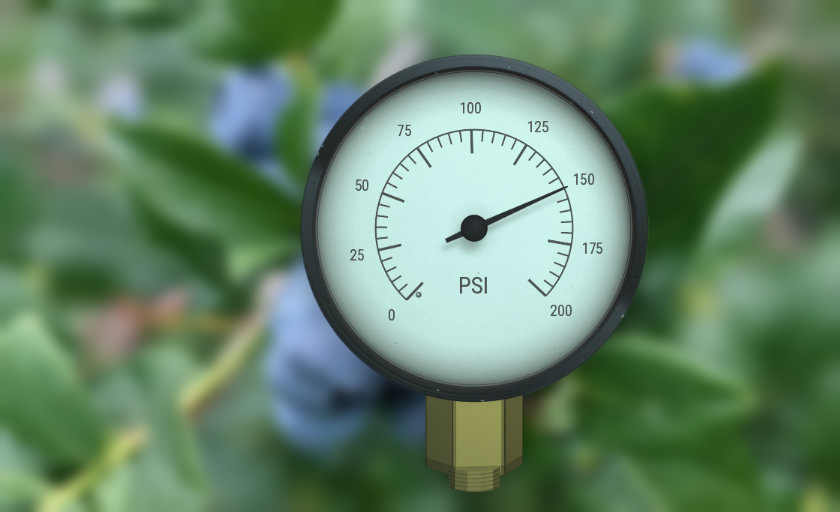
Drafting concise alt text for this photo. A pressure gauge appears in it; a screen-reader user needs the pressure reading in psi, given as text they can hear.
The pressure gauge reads 150 psi
